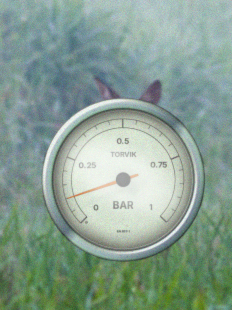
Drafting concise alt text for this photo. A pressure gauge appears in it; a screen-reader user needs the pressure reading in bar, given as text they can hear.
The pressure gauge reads 0.1 bar
